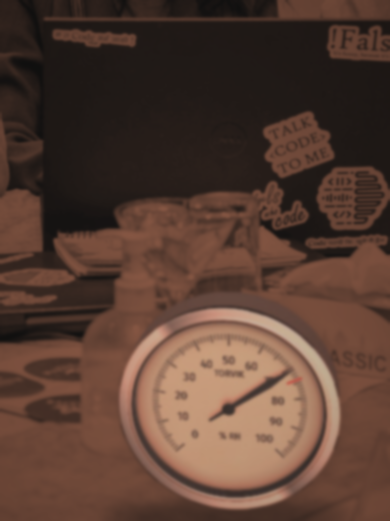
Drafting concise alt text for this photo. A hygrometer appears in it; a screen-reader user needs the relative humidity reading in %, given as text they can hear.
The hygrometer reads 70 %
